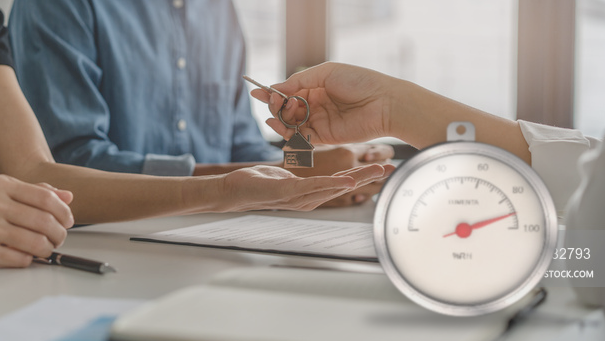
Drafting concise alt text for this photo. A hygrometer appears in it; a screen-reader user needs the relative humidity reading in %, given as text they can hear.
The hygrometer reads 90 %
